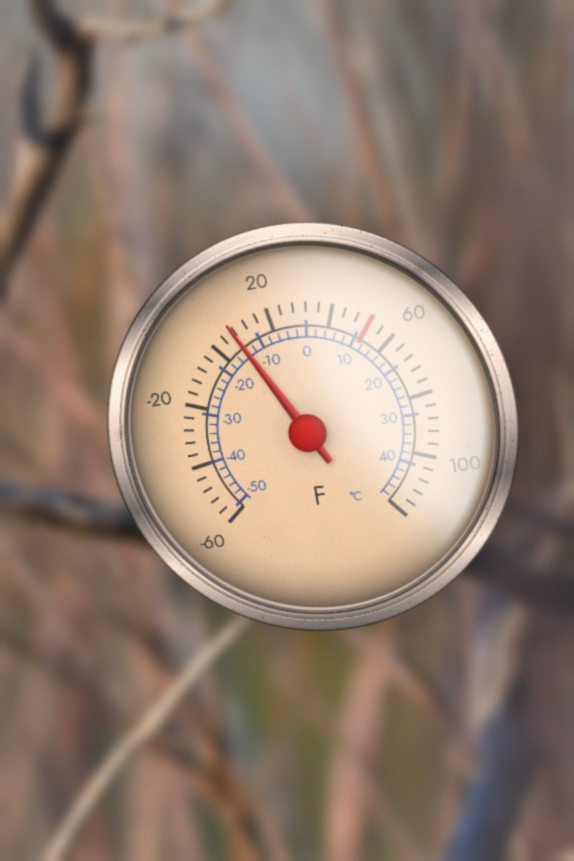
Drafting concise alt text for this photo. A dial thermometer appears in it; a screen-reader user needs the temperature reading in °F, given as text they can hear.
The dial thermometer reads 8 °F
